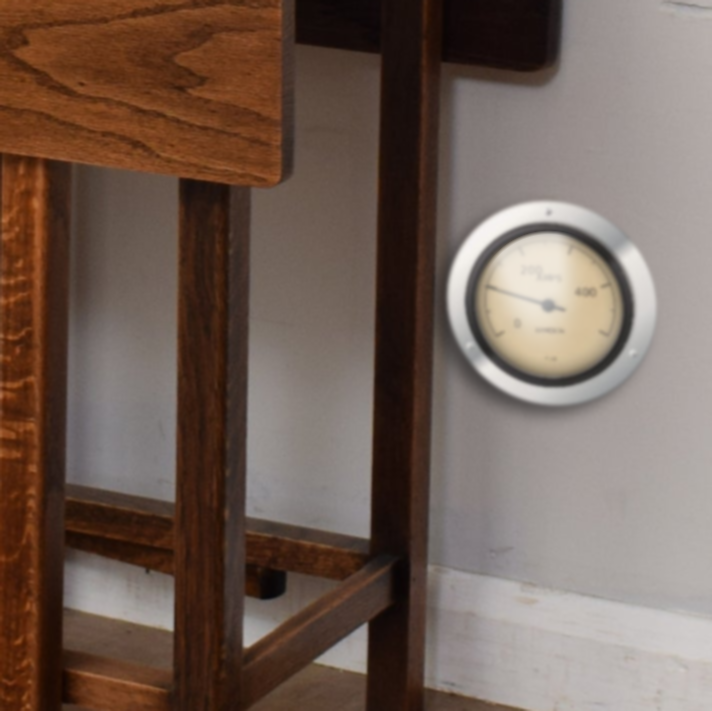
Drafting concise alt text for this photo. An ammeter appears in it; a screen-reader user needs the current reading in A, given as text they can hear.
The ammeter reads 100 A
